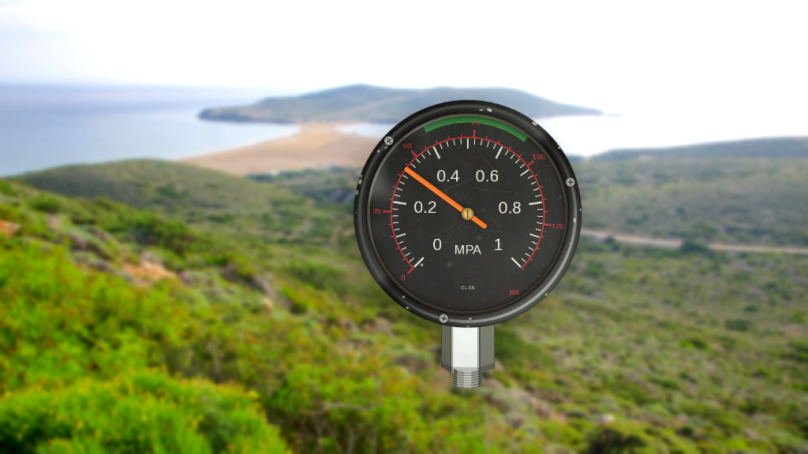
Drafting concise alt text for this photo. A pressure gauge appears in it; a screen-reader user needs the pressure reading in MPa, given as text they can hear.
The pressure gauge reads 0.3 MPa
